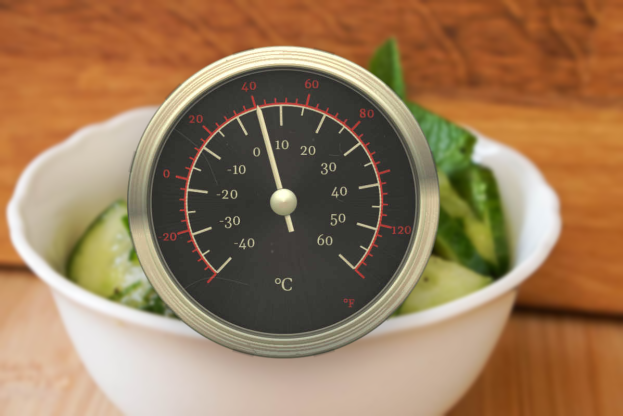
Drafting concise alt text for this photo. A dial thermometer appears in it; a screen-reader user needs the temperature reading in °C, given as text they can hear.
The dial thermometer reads 5 °C
